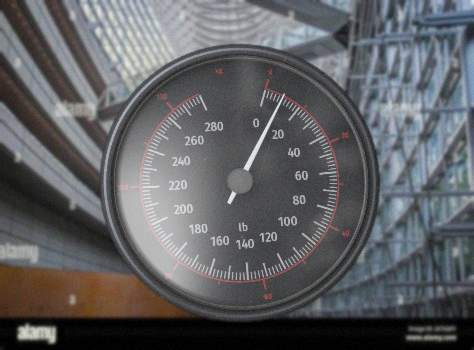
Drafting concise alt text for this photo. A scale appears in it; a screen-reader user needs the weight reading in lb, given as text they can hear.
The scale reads 10 lb
